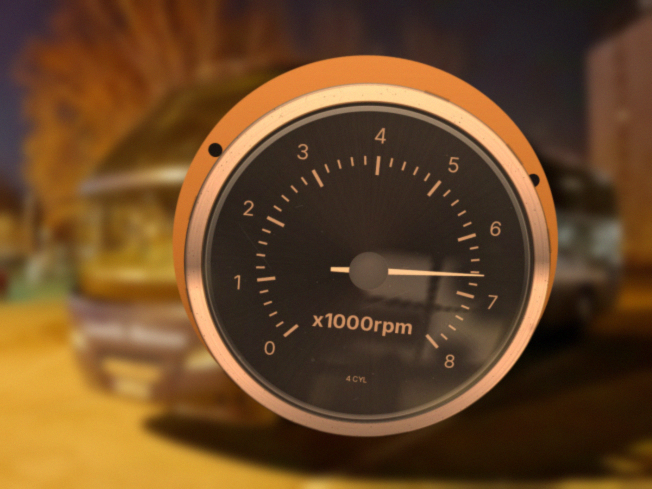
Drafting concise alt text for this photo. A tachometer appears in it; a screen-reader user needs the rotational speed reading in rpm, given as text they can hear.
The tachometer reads 6600 rpm
